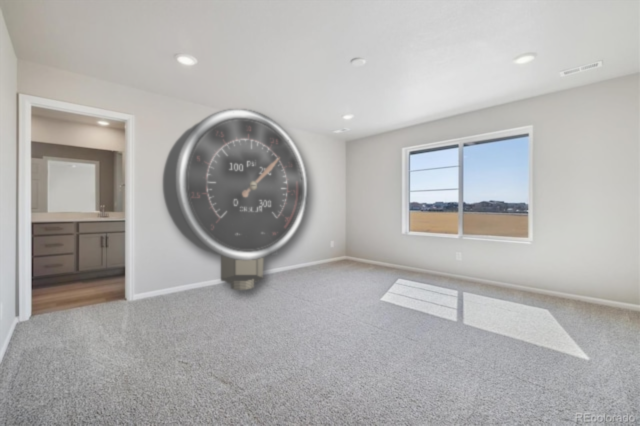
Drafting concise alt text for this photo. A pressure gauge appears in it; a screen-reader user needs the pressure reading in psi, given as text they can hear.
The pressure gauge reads 200 psi
